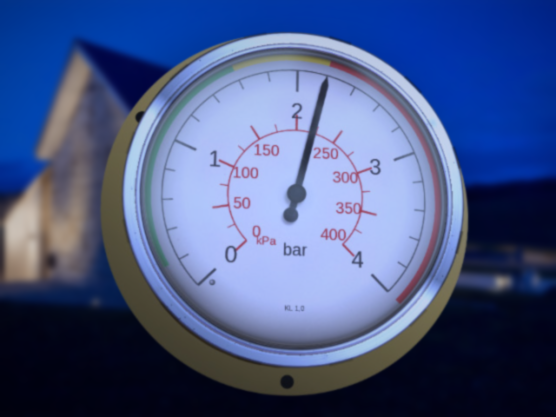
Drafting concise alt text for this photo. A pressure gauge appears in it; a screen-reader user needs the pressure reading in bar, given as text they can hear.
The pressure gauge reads 2.2 bar
